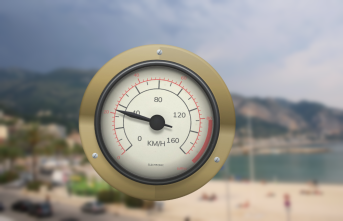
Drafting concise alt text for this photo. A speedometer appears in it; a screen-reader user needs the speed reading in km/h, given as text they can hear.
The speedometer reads 35 km/h
